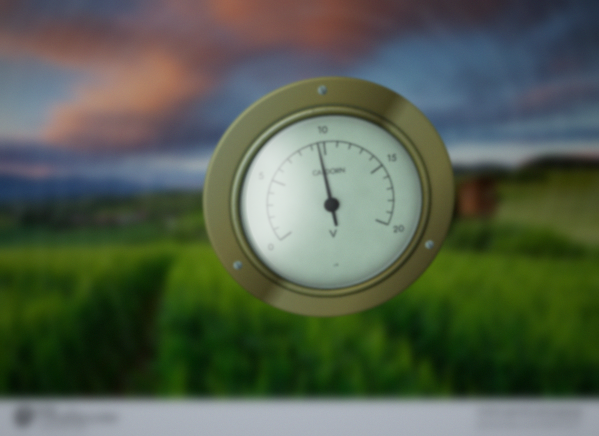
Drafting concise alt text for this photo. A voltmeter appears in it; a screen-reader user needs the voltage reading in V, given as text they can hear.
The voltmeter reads 9.5 V
